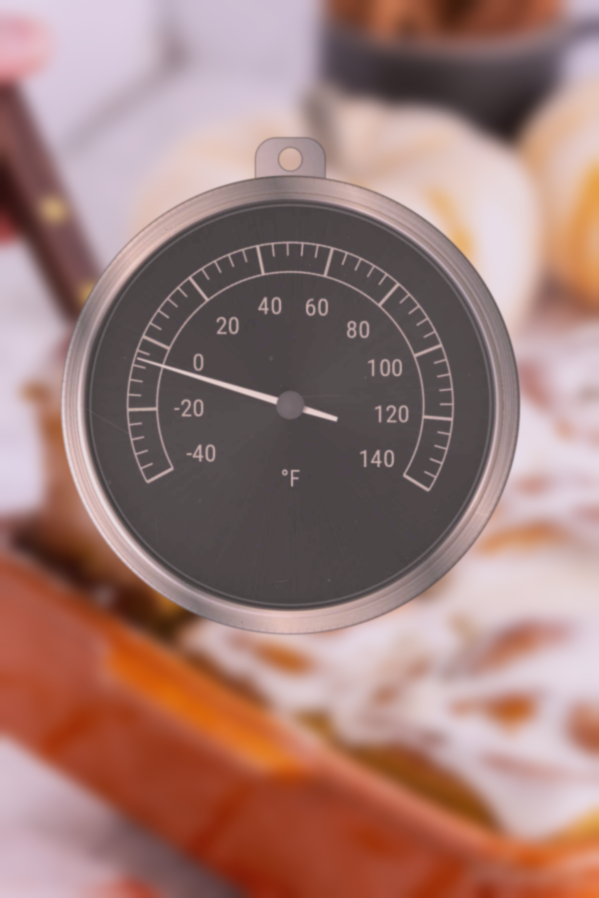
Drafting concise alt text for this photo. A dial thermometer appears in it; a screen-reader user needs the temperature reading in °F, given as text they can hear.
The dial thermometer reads -6 °F
